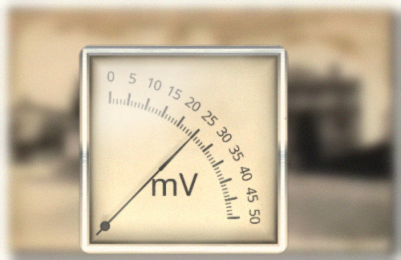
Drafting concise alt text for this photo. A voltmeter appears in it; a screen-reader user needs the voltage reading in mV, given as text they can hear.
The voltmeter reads 25 mV
